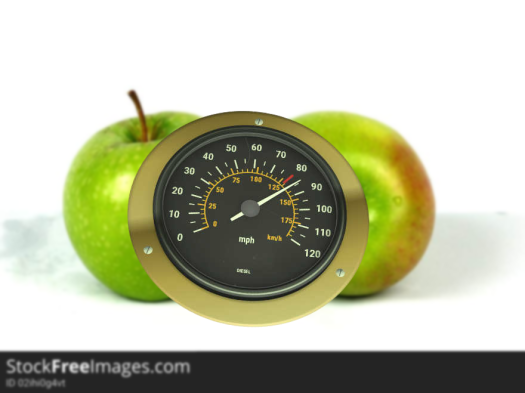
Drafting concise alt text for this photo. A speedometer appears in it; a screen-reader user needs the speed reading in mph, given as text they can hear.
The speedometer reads 85 mph
